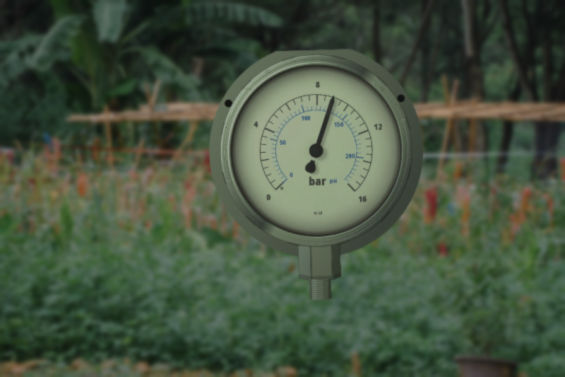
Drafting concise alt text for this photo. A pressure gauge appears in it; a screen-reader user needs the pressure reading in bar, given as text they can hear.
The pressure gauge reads 9 bar
